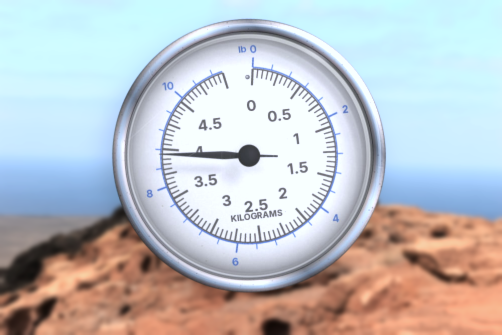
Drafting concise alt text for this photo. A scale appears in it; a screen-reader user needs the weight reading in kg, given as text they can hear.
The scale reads 3.95 kg
